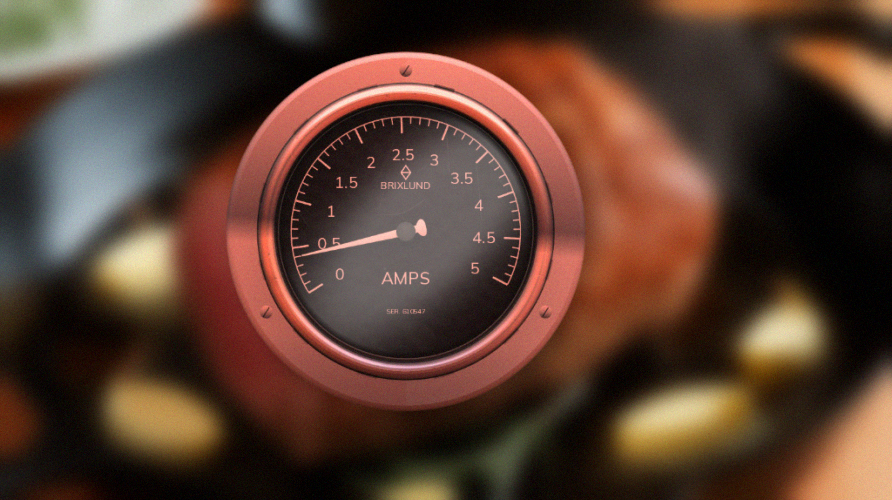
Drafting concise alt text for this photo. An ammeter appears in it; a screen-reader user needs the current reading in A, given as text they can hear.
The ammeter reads 0.4 A
